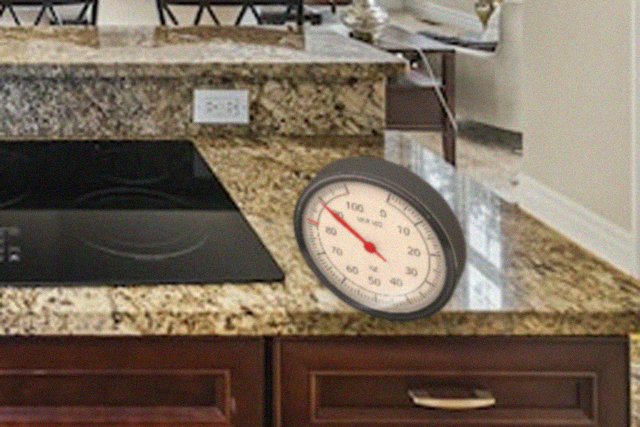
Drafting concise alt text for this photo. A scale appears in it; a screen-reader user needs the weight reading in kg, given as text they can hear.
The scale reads 90 kg
